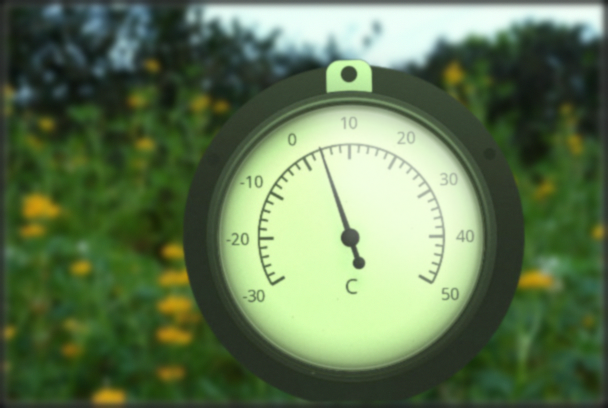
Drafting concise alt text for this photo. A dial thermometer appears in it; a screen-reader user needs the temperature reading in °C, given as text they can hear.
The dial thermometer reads 4 °C
